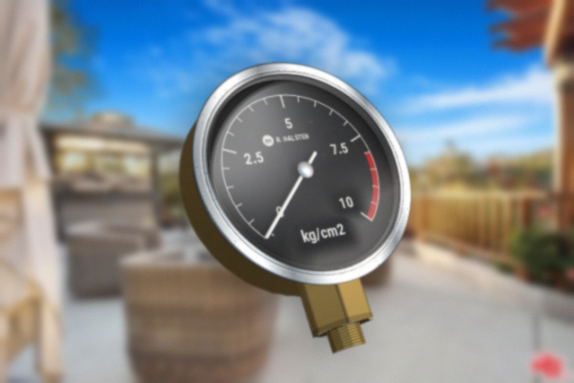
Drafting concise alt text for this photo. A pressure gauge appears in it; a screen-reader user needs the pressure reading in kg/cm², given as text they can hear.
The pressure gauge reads 0 kg/cm²
